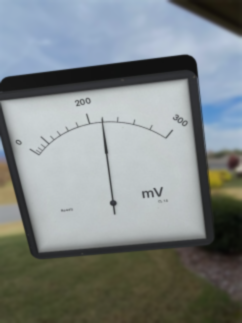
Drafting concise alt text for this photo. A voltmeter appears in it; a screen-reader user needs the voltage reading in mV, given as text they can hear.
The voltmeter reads 220 mV
